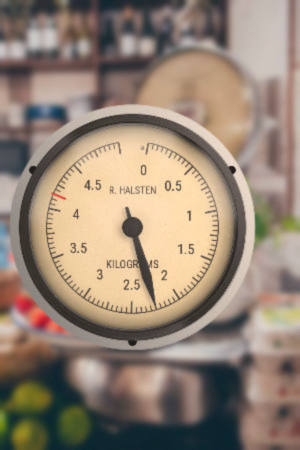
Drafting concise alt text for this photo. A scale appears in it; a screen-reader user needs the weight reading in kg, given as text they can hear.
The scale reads 2.25 kg
